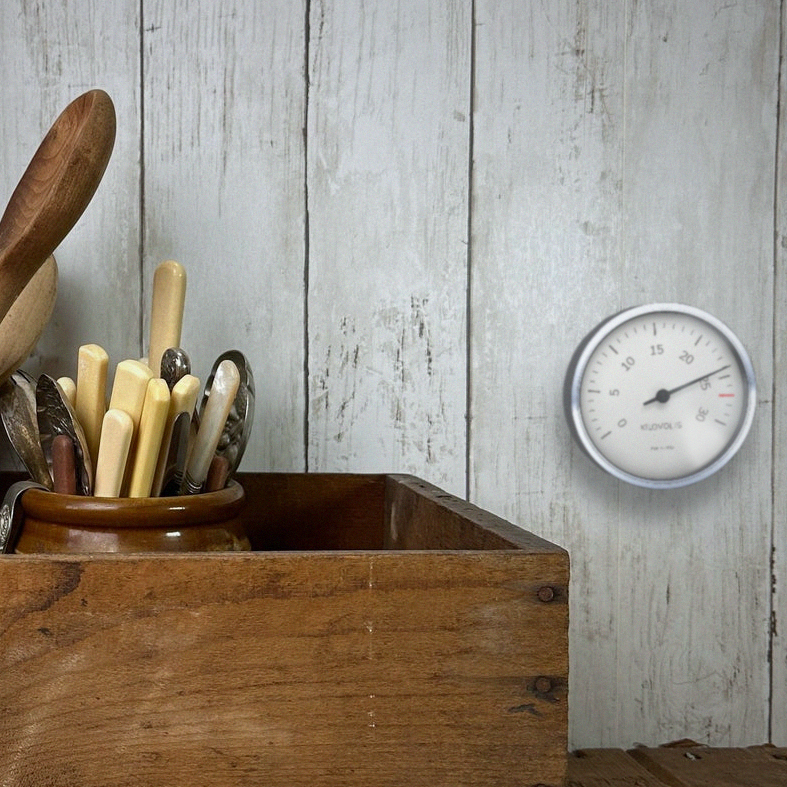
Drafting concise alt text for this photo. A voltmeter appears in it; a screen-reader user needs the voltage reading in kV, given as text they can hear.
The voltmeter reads 24 kV
